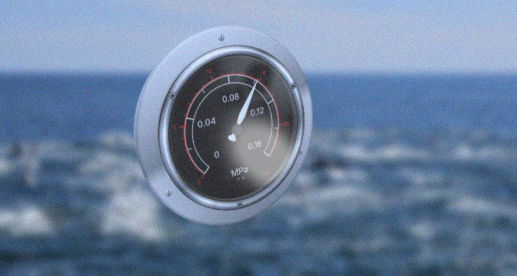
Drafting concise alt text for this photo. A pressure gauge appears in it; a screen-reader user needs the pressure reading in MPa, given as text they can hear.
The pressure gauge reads 0.1 MPa
